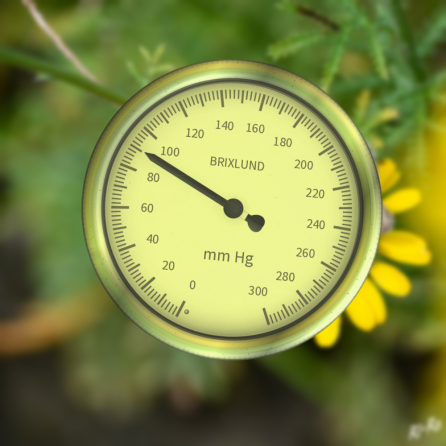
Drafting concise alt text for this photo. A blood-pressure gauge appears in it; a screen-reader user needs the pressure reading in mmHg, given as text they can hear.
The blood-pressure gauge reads 90 mmHg
